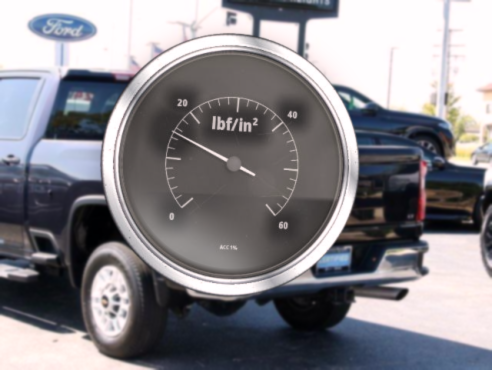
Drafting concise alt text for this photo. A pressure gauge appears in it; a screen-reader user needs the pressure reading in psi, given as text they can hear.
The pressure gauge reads 15 psi
